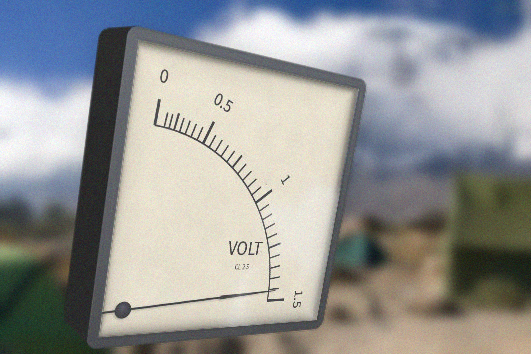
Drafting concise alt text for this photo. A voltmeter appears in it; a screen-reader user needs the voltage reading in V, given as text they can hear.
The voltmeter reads 1.45 V
